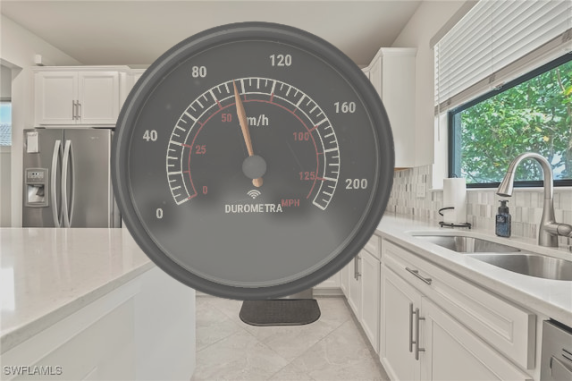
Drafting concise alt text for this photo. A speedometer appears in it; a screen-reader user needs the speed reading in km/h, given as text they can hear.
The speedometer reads 95 km/h
